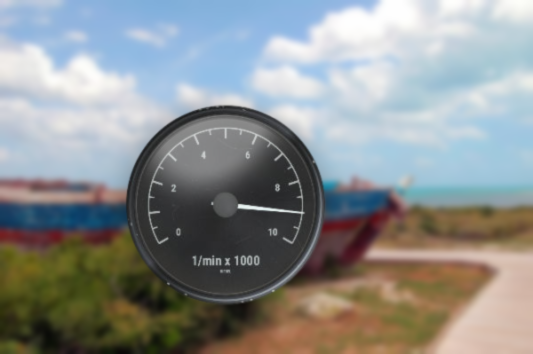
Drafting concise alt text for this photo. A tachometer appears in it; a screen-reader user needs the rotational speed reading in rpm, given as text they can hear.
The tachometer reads 9000 rpm
